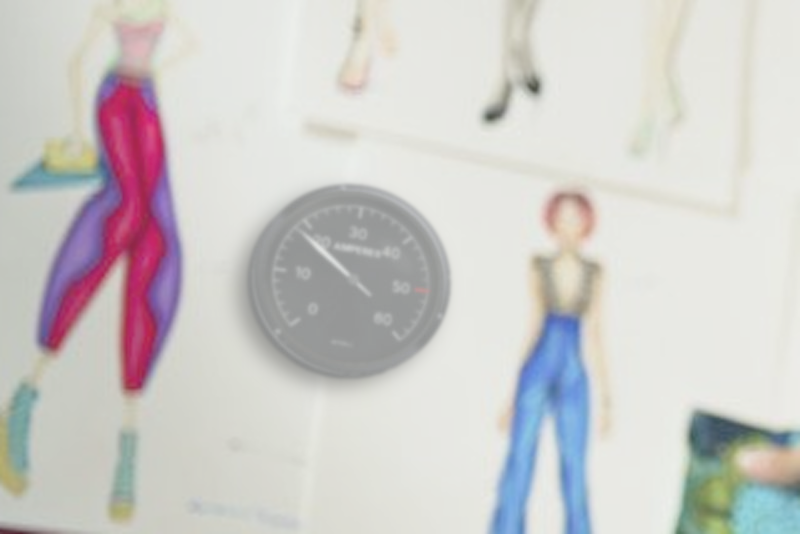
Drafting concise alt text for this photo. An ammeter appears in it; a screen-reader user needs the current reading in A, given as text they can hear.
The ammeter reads 18 A
